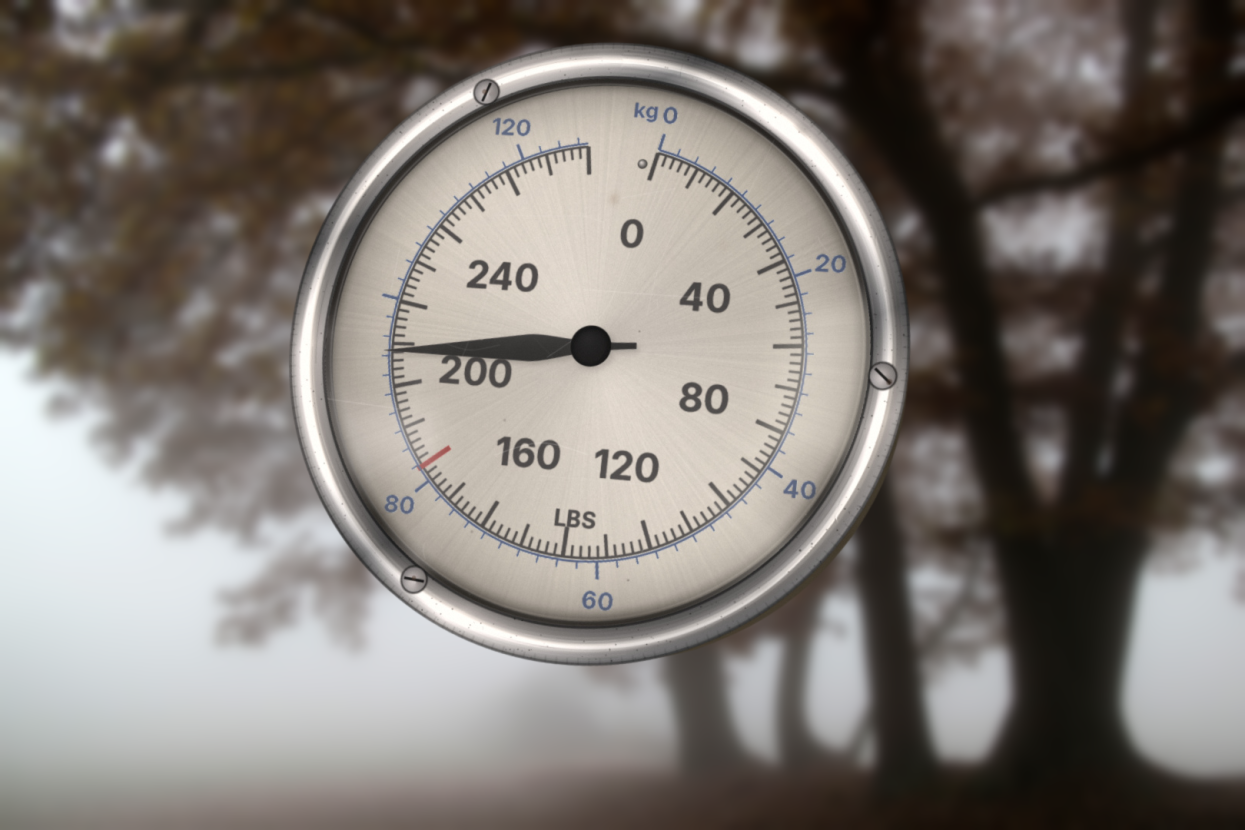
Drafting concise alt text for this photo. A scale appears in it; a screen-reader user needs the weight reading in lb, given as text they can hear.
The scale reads 208 lb
